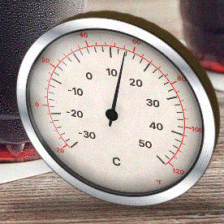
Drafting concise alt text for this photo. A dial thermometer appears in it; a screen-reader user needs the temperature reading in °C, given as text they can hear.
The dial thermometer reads 14 °C
